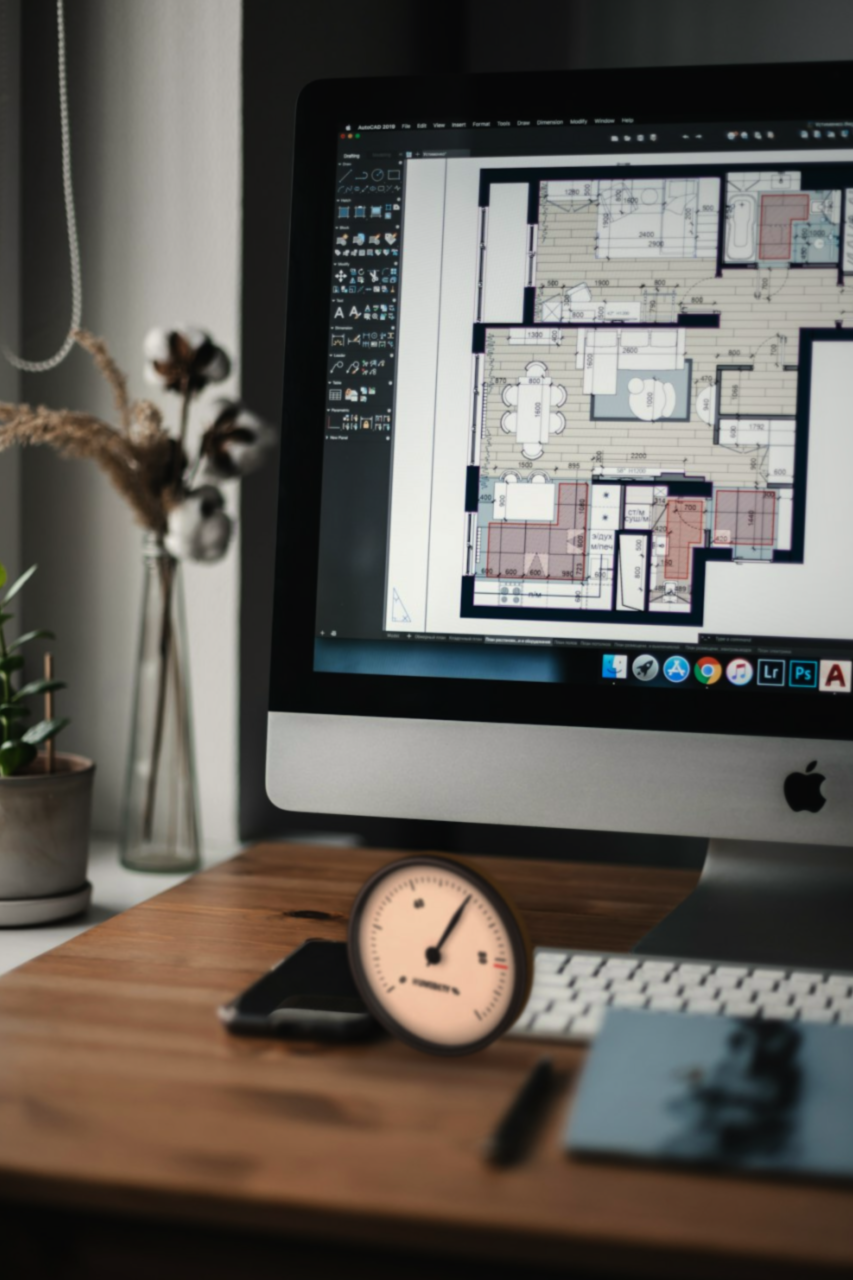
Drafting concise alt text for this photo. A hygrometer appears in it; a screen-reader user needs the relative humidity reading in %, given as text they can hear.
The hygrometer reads 60 %
